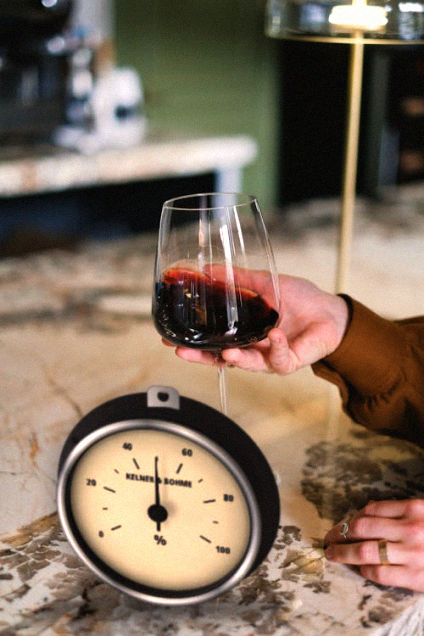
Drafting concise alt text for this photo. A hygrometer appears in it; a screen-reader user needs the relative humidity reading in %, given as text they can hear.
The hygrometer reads 50 %
